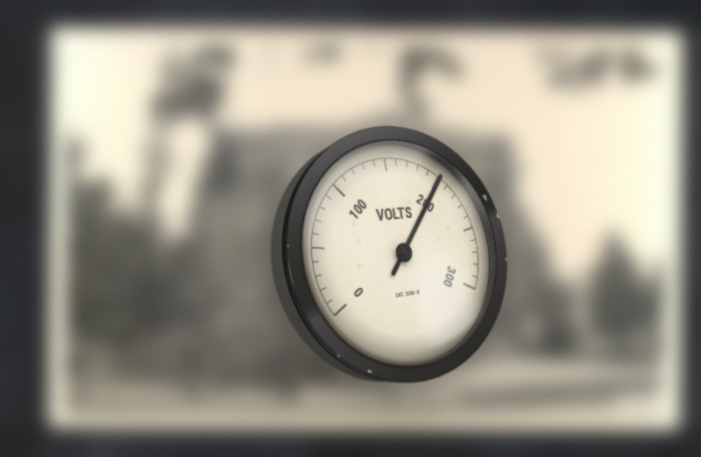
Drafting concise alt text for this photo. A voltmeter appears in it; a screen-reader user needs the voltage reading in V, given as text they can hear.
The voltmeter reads 200 V
